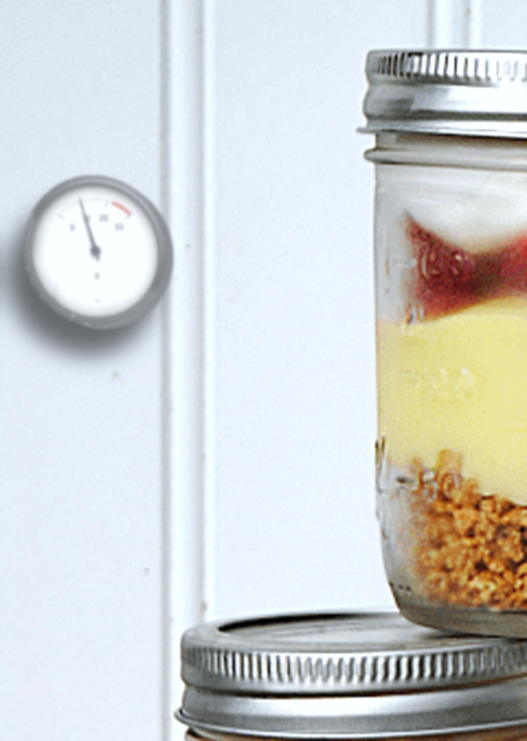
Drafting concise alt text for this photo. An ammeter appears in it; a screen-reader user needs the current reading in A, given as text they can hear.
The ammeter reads 10 A
